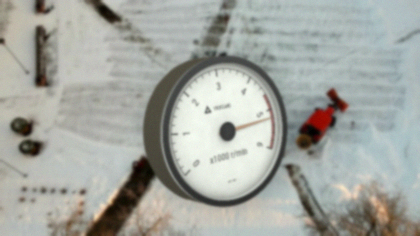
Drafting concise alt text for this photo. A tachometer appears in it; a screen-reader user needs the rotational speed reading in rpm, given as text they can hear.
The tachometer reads 5200 rpm
